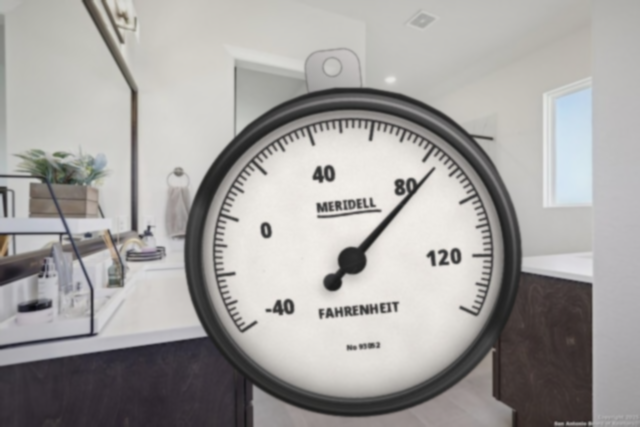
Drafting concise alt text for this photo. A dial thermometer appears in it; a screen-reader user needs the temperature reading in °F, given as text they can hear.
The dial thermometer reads 84 °F
